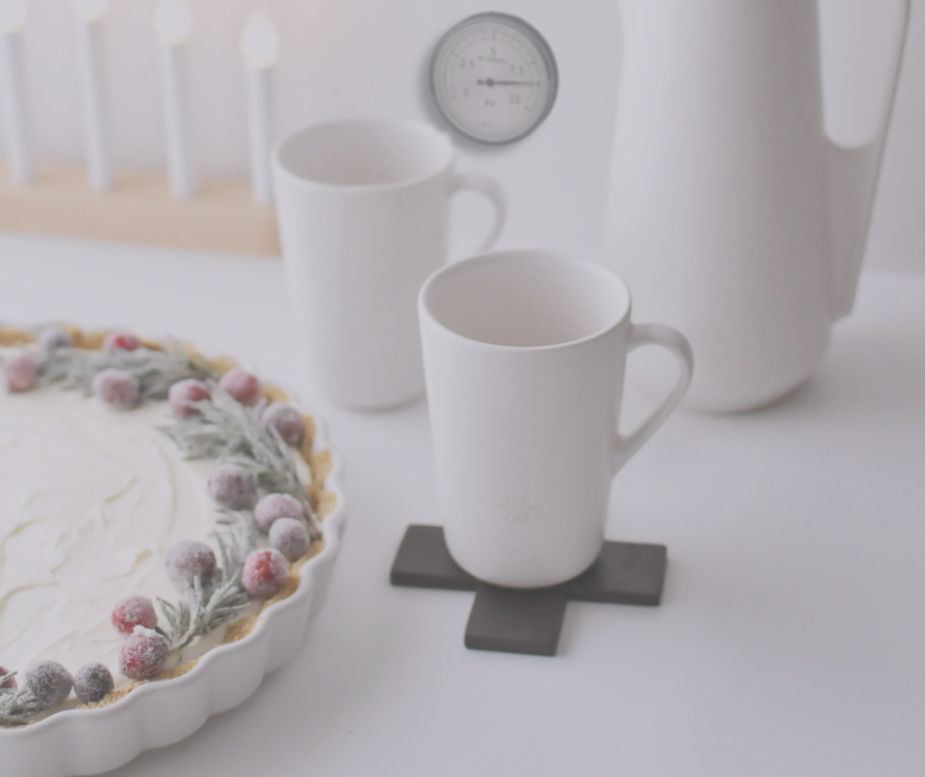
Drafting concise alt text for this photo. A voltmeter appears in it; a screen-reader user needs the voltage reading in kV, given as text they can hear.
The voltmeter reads 8.5 kV
